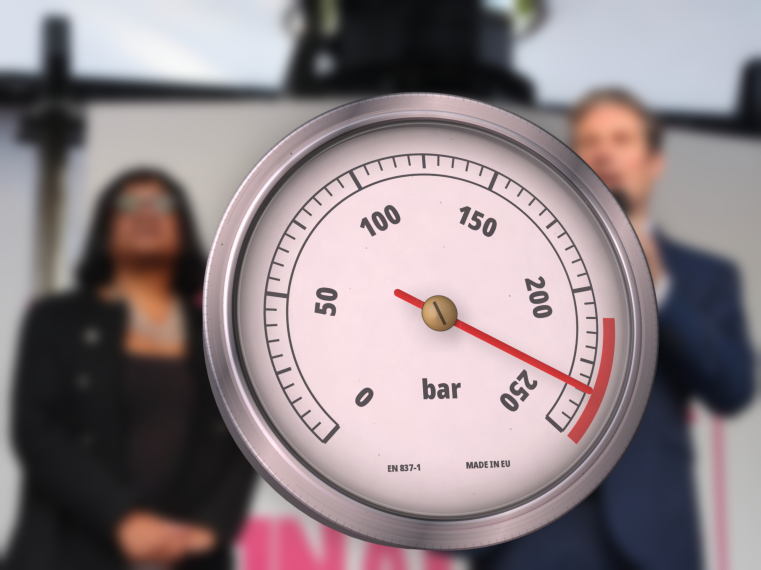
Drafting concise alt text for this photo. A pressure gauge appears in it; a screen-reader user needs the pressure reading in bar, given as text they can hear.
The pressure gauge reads 235 bar
